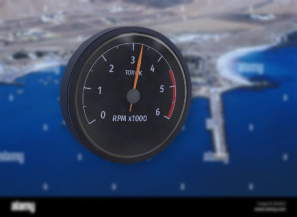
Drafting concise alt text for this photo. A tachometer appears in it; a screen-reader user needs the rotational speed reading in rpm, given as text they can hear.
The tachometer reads 3250 rpm
